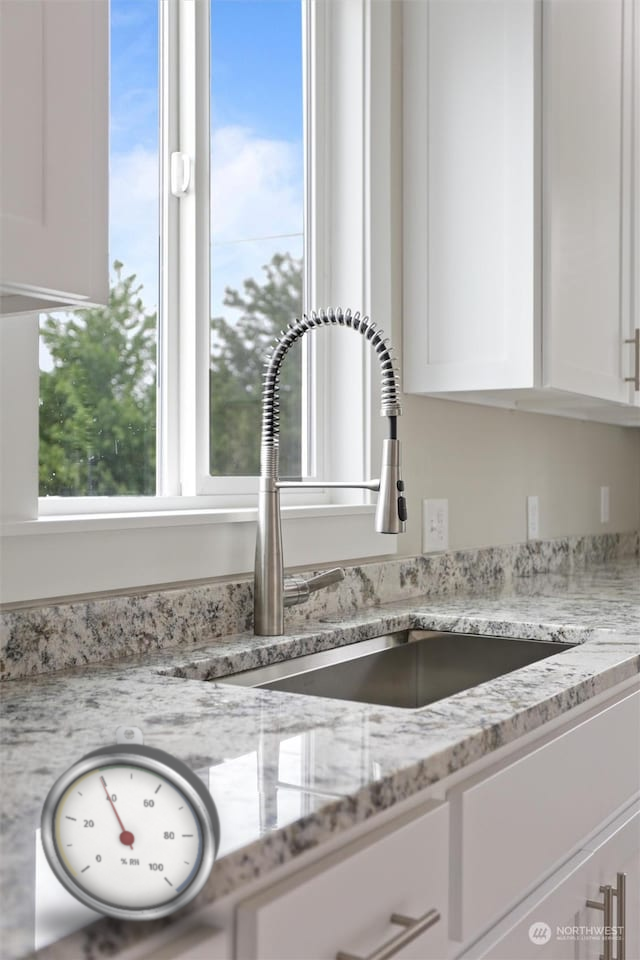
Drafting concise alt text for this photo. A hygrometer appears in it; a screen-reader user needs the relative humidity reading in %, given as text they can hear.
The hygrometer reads 40 %
